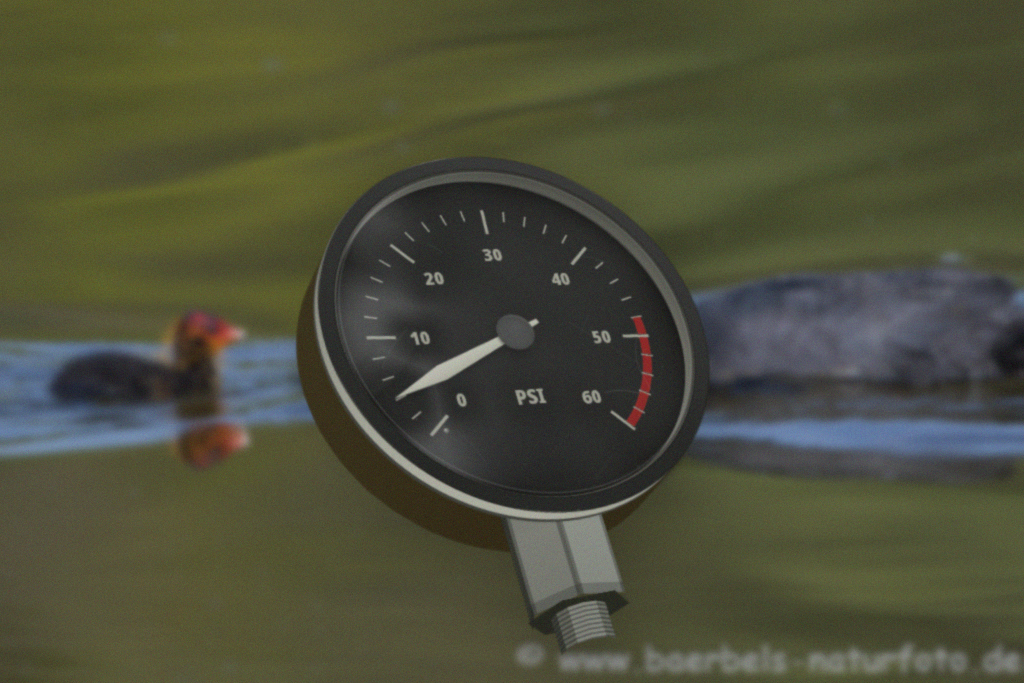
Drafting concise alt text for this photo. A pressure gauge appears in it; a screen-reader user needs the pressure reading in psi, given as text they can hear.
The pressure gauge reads 4 psi
